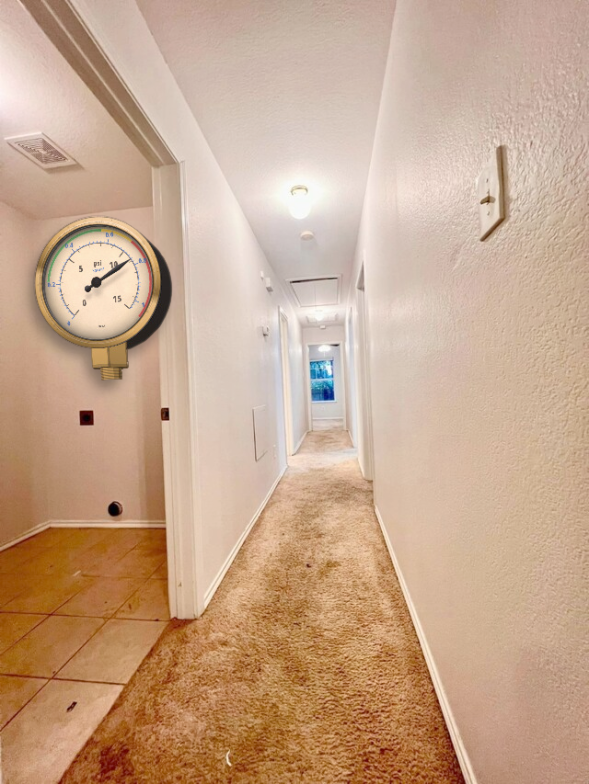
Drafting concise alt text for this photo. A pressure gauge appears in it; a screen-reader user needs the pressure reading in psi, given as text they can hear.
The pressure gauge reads 11 psi
